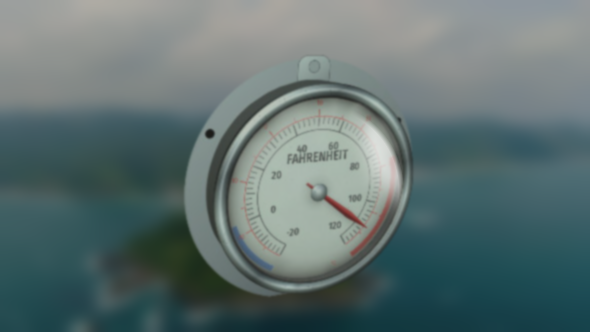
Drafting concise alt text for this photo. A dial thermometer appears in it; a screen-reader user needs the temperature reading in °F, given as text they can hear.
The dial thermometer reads 110 °F
